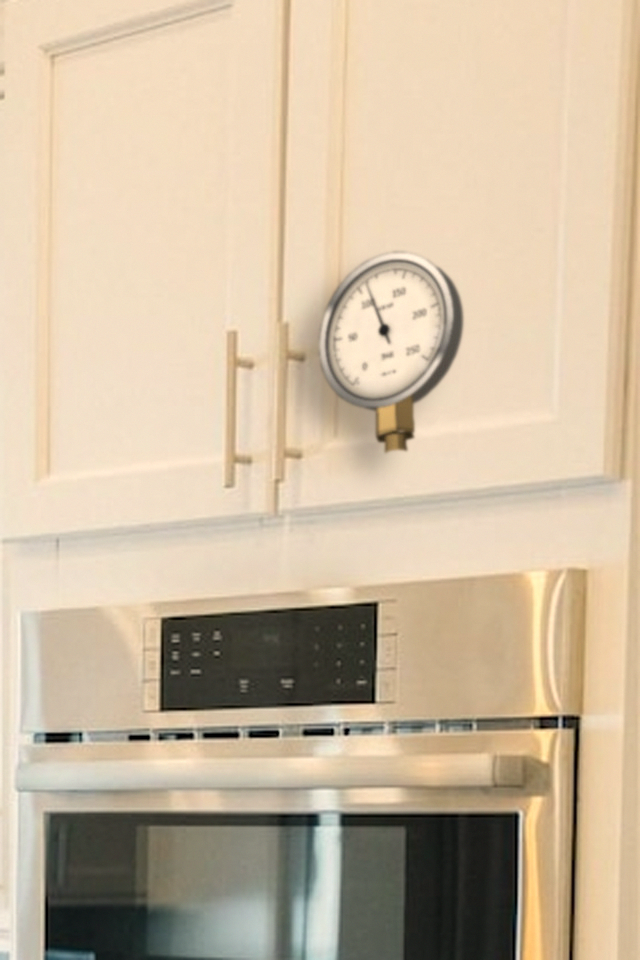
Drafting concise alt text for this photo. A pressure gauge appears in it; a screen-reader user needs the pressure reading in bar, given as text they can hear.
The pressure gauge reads 110 bar
